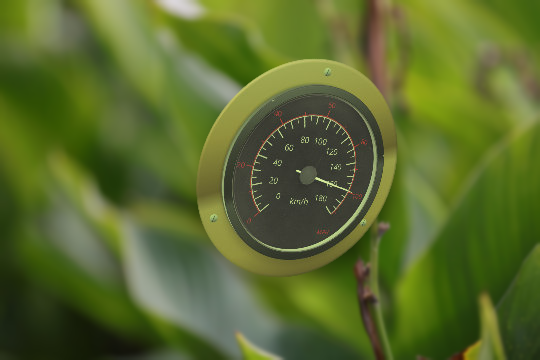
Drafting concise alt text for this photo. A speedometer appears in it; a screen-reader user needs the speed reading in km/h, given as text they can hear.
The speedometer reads 160 km/h
